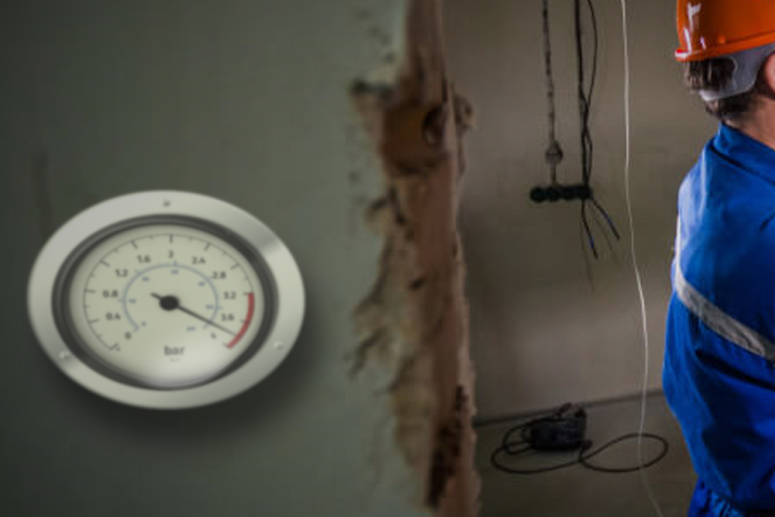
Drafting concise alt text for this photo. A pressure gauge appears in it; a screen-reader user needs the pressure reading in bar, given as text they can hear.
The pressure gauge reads 3.8 bar
